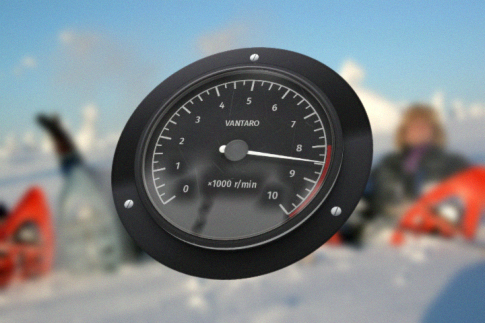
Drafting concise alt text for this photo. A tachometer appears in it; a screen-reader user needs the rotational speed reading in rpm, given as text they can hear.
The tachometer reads 8500 rpm
